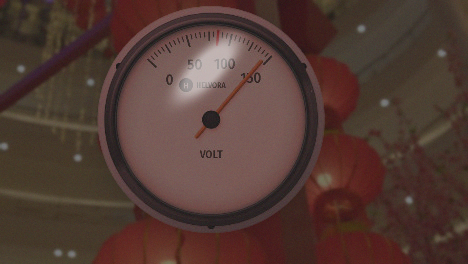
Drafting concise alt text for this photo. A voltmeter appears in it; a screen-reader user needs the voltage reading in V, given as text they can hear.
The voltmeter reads 145 V
